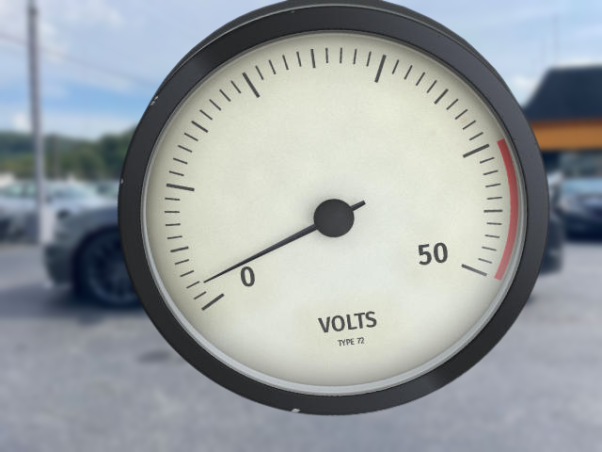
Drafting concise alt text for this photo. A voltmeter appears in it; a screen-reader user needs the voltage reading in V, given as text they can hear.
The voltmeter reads 2 V
